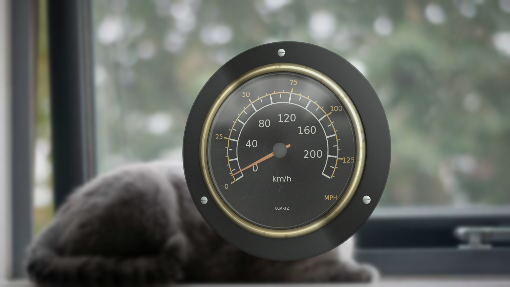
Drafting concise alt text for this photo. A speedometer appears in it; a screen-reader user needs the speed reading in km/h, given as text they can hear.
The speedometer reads 5 km/h
